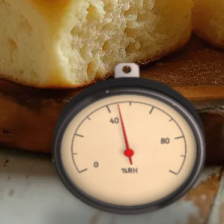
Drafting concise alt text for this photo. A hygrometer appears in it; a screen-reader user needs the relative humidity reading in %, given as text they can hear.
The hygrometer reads 45 %
